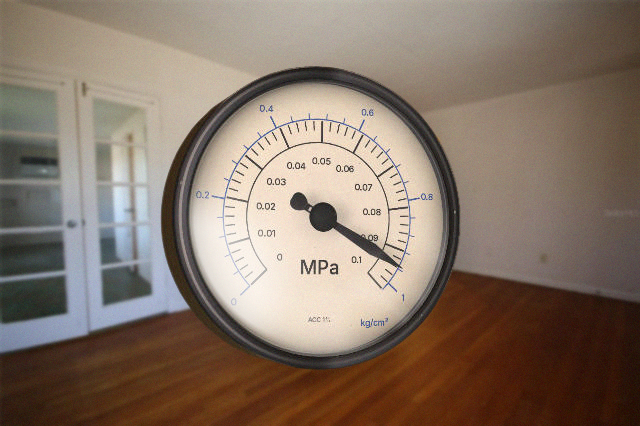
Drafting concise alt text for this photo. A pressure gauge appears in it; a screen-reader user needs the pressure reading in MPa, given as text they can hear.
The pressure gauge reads 0.094 MPa
